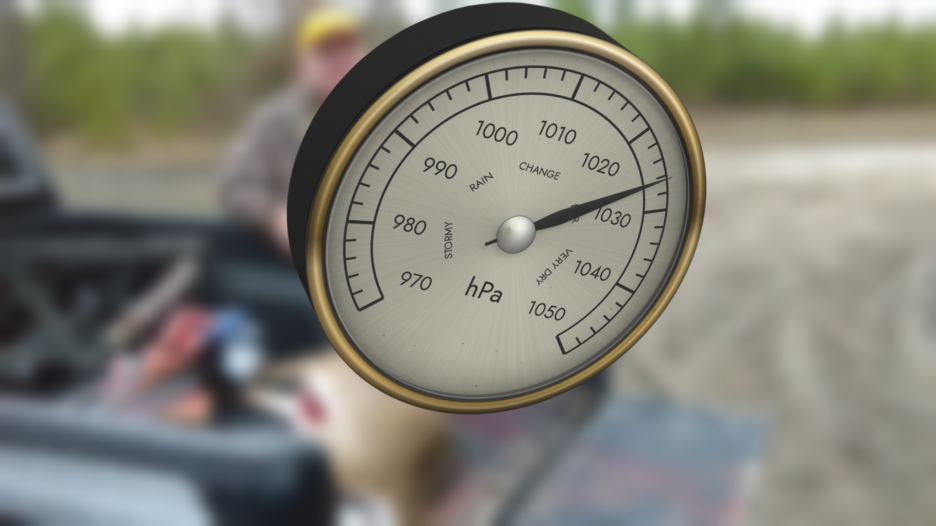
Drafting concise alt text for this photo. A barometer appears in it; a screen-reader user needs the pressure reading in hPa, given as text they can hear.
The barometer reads 1026 hPa
